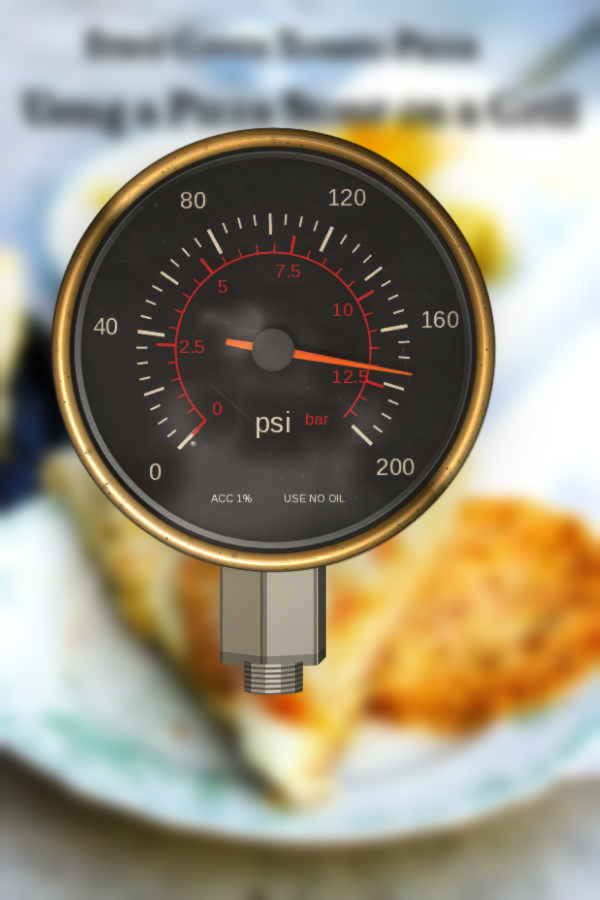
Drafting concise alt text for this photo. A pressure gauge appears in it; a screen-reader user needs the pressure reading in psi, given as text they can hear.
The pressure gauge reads 175 psi
